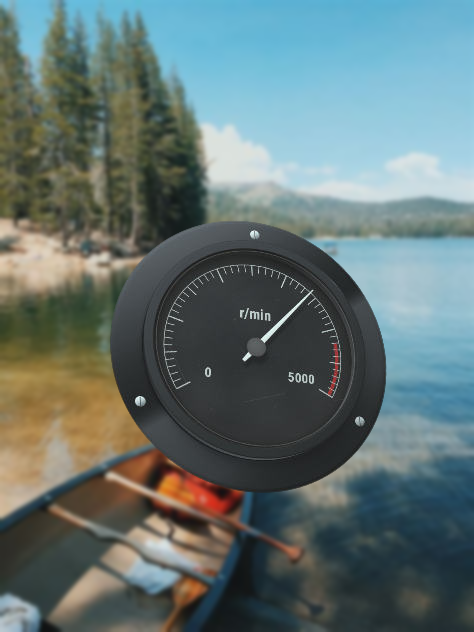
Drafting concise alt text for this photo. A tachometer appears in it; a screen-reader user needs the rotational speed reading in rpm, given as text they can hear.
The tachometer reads 3400 rpm
